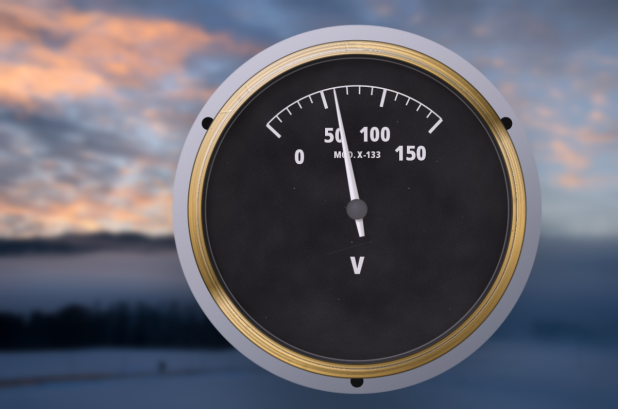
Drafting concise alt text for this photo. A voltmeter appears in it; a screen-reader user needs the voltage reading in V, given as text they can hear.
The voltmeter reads 60 V
